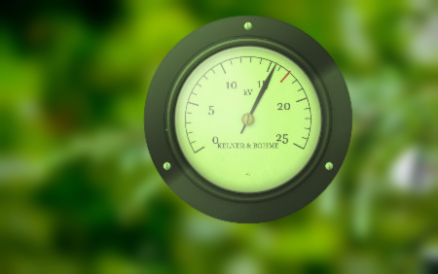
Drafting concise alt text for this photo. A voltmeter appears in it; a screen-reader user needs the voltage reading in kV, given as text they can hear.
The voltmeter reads 15.5 kV
